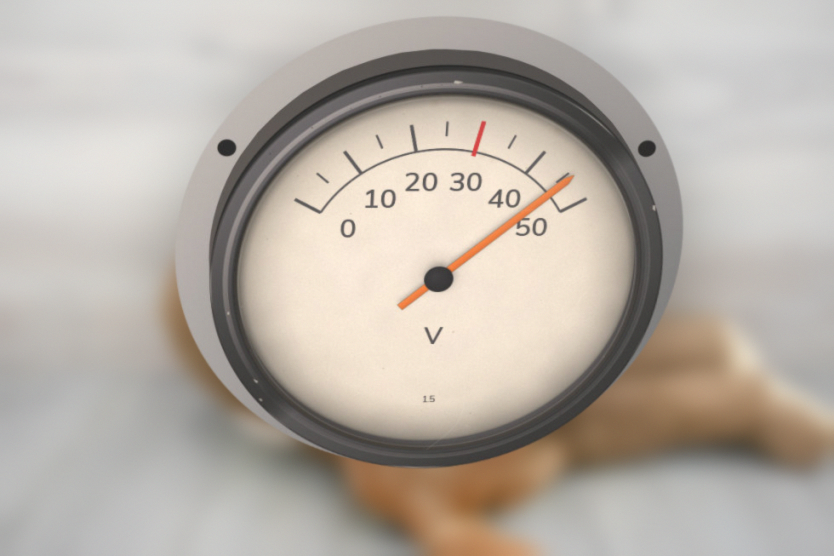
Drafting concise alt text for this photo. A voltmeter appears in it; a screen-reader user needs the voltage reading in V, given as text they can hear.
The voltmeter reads 45 V
